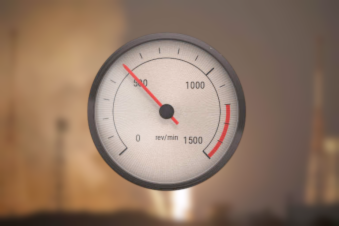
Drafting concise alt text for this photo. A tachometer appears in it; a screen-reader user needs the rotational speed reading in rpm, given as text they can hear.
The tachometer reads 500 rpm
